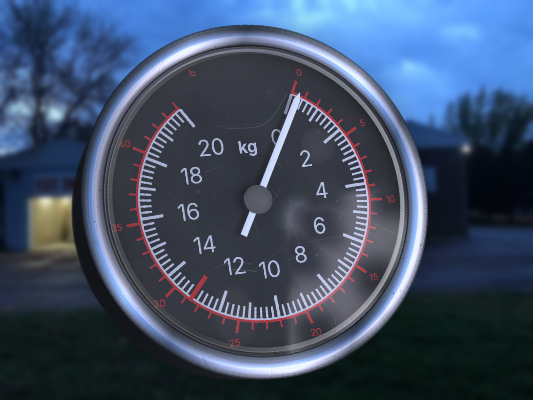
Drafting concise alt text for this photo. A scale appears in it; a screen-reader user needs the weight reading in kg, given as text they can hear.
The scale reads 0.2 kg
